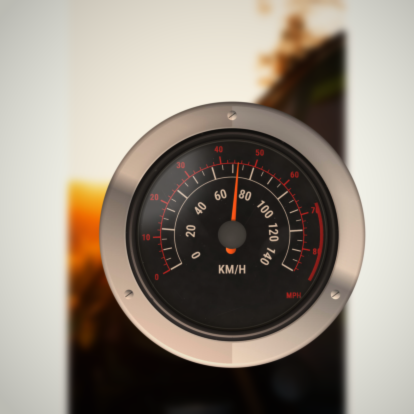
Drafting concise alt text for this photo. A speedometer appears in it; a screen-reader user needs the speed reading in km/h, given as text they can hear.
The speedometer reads 72.5 km/h
